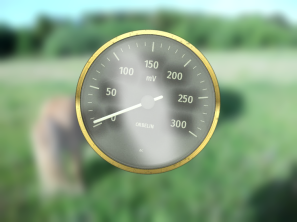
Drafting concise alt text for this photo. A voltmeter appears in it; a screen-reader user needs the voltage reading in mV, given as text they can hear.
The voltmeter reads 5 mV
